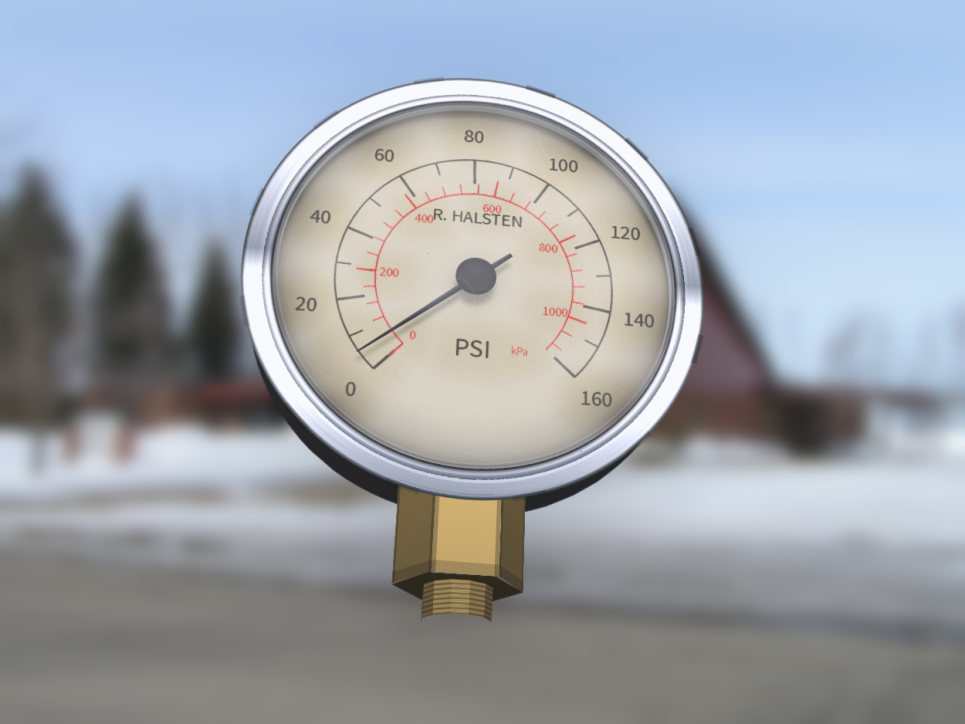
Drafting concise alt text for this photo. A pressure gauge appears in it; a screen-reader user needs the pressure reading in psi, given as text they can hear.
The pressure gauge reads 5 psi
